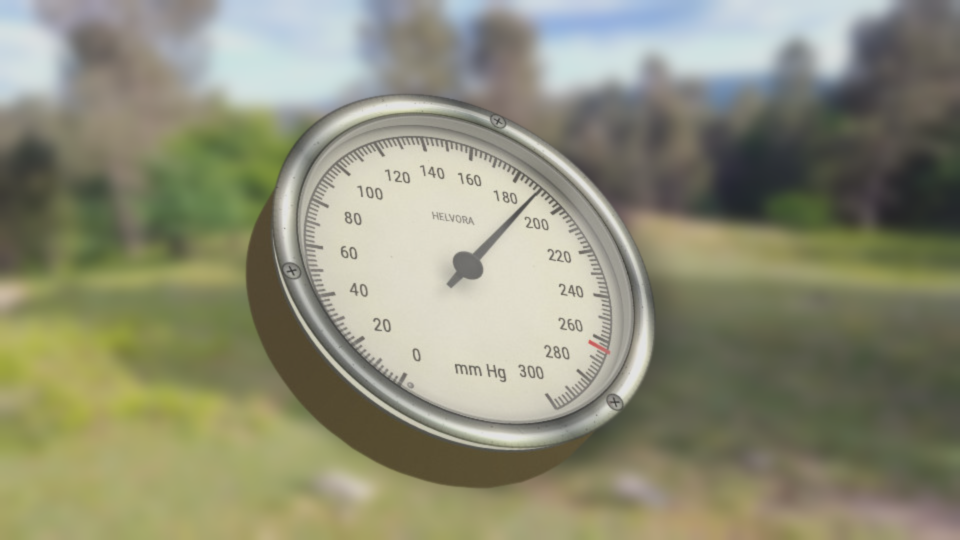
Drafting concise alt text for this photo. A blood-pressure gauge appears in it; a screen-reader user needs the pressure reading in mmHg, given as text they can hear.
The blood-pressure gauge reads 190 mmHg
